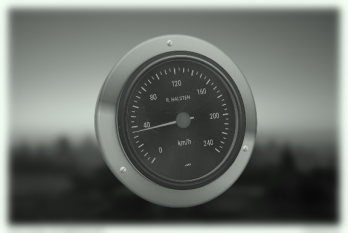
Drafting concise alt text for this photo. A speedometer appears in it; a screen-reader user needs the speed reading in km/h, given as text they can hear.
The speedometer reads 35 km/h
